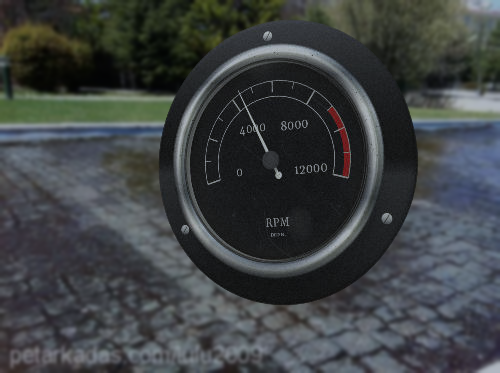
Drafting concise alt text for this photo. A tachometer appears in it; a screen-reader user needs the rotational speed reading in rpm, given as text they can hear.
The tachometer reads 4500 rpm
